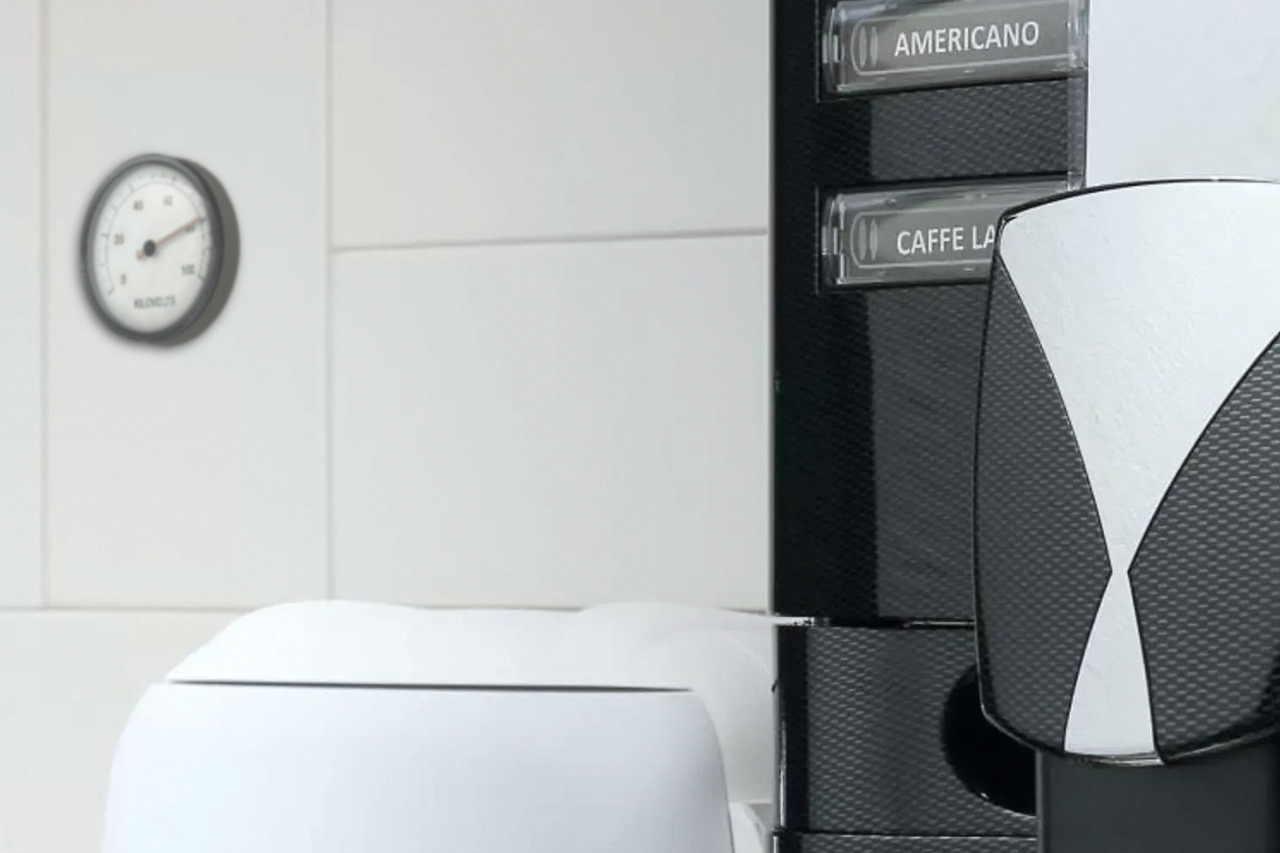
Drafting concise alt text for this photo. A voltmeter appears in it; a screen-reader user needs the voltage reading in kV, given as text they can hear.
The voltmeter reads 80 kV
